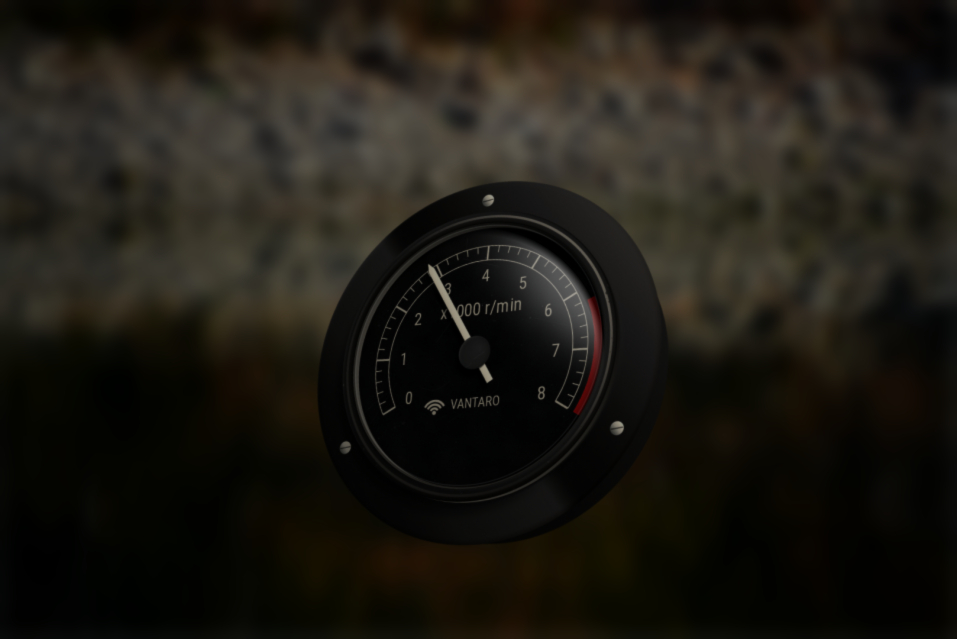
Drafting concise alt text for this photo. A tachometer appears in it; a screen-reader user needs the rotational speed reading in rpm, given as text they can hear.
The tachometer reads 2900 rpm
